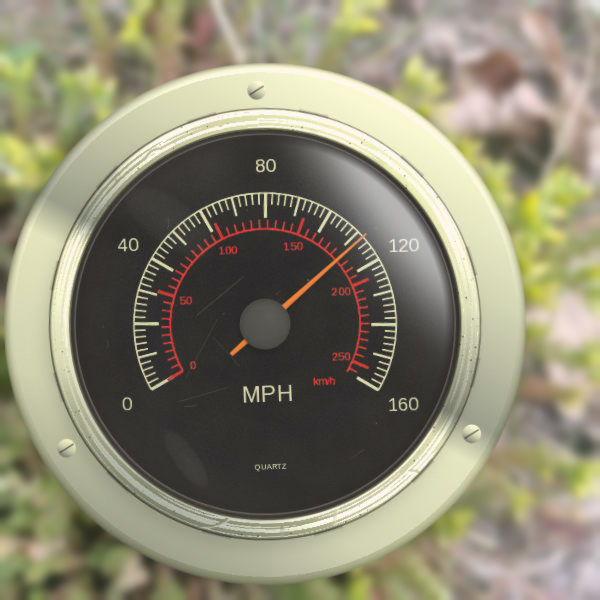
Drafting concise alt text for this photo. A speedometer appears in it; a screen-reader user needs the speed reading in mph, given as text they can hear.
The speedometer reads 112 mph
